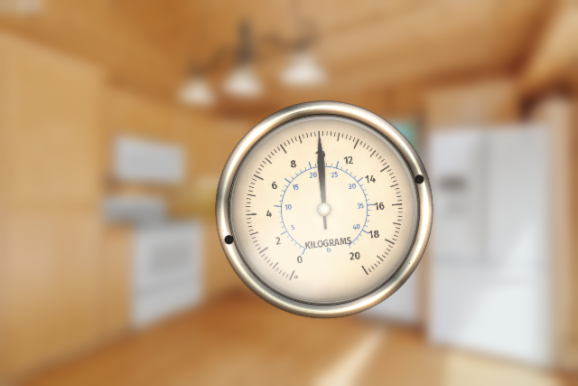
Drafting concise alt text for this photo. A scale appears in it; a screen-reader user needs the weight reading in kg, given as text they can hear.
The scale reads 10 kg
